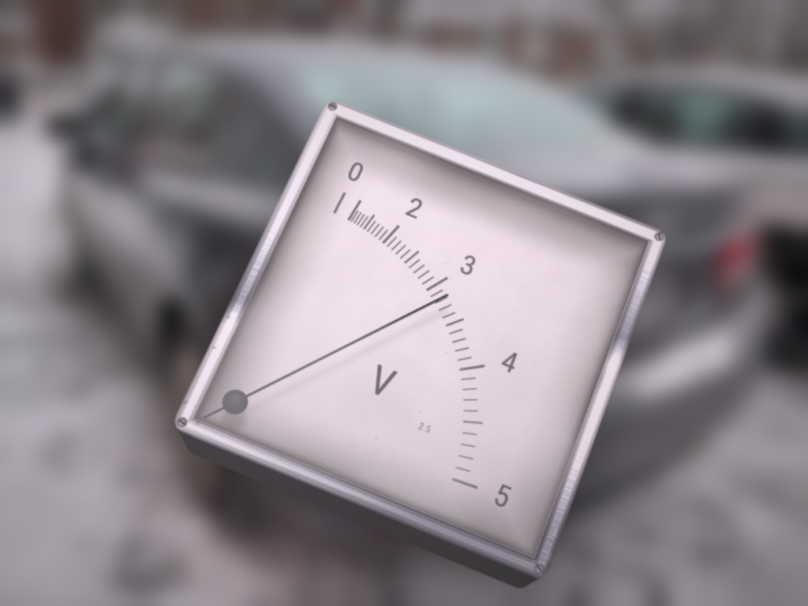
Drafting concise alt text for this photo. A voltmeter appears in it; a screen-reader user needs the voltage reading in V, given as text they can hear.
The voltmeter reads 3.2 V
